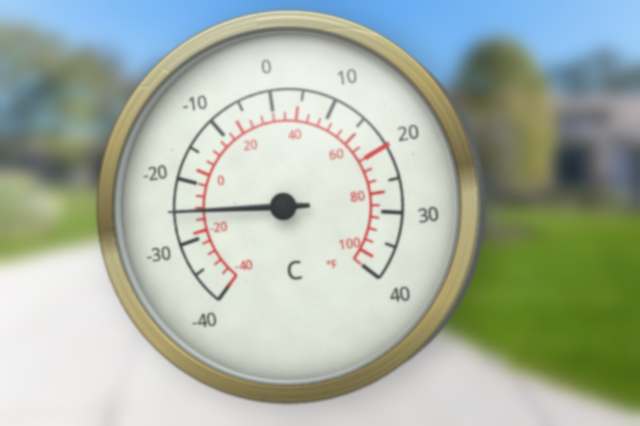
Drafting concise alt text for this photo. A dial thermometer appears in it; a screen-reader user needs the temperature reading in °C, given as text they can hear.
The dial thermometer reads -25 °C
